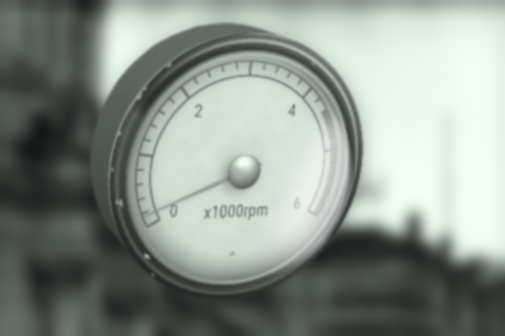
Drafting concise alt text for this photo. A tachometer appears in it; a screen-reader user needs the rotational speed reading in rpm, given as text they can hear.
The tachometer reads 200 rpm
